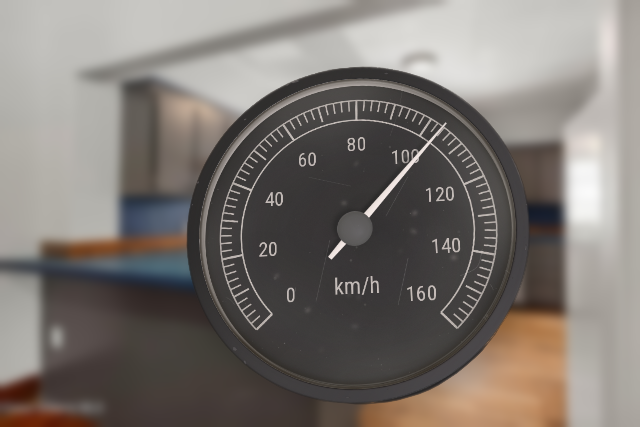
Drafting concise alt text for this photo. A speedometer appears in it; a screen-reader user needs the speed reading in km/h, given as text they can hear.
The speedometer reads 104 km/h
